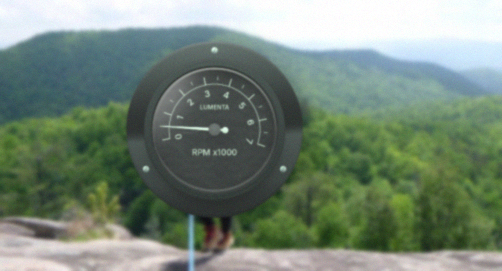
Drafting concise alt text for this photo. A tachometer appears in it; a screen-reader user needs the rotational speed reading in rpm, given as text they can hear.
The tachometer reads 500 rpm
